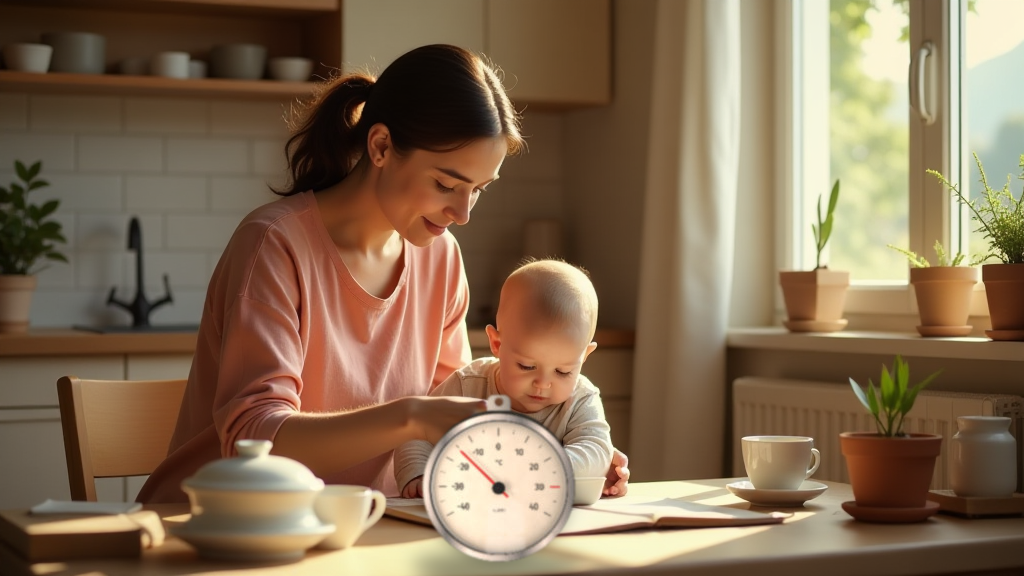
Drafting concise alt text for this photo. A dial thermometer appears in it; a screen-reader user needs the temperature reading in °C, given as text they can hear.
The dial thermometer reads -15 °C
